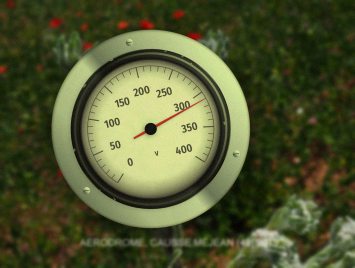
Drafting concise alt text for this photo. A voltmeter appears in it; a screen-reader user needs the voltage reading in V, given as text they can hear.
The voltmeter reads 310 V
